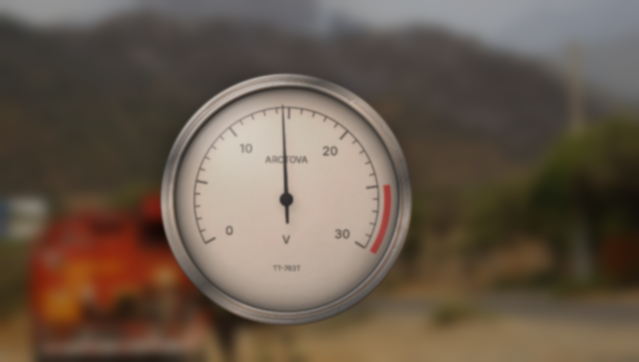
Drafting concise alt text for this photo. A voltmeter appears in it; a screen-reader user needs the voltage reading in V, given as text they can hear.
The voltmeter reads 14.5 V
